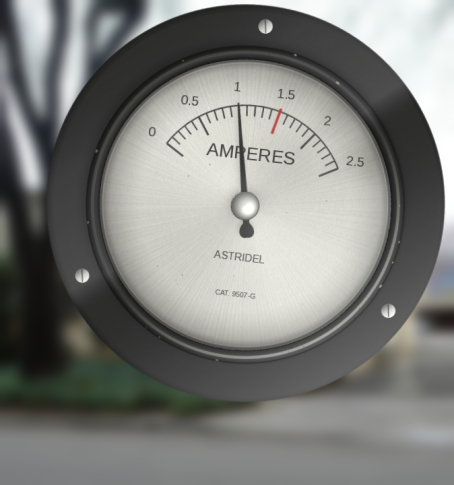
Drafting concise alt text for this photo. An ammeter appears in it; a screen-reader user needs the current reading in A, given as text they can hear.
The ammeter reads 1 A
